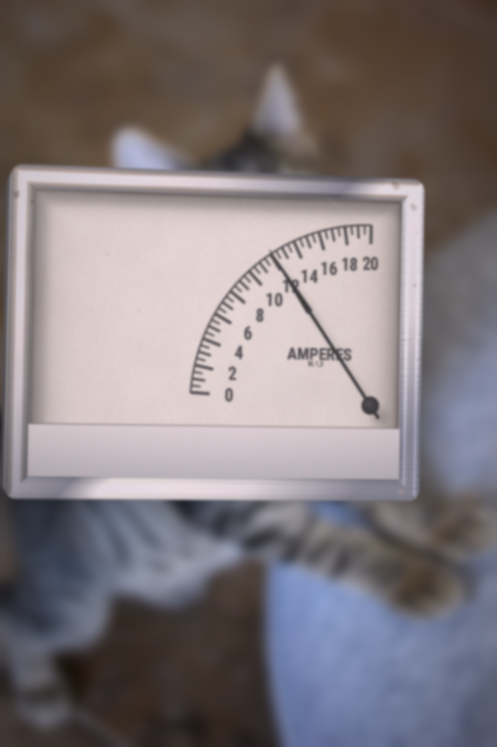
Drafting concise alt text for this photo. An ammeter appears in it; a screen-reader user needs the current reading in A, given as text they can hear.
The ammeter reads 12 A
